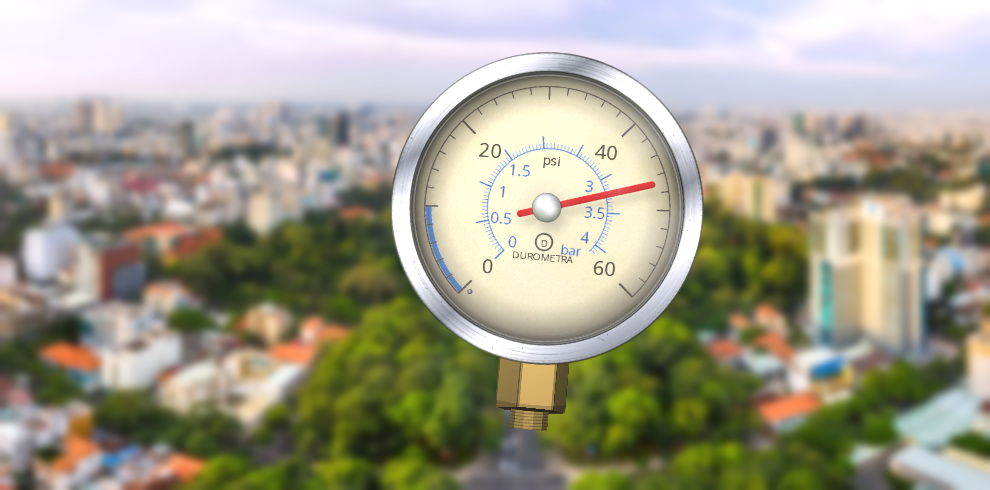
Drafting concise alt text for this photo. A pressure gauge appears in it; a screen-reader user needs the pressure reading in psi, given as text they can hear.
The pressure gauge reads 47 psi
